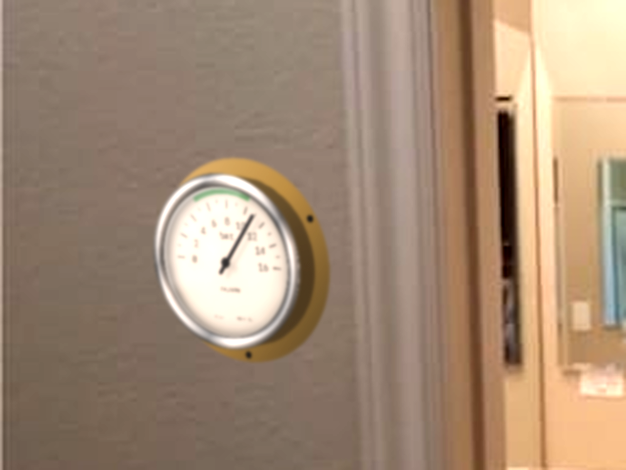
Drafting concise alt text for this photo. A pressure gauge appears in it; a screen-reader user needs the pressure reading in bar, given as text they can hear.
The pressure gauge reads 11 bar
